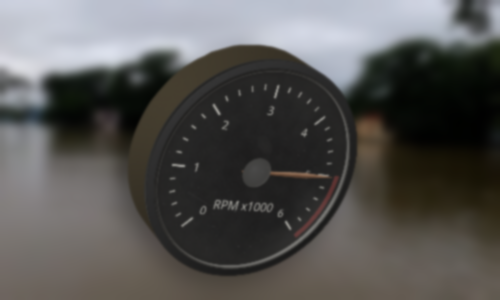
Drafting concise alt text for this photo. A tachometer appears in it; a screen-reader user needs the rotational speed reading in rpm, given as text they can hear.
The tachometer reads 5000 rpm
